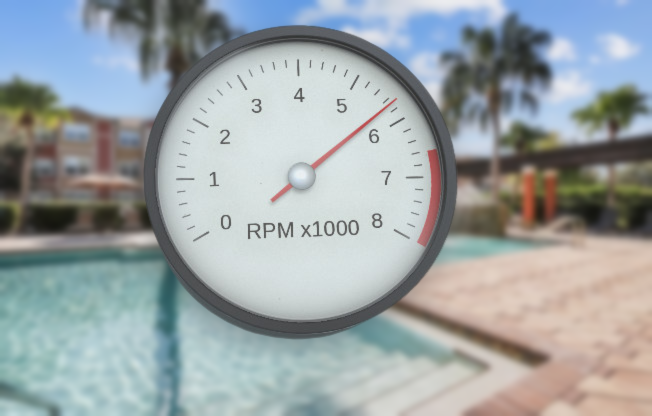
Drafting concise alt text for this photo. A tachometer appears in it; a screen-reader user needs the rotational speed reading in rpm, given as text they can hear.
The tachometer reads 5700 rpm
